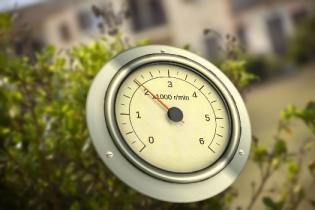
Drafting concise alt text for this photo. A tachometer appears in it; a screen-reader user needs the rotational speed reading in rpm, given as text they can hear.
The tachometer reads 2000 rpm
